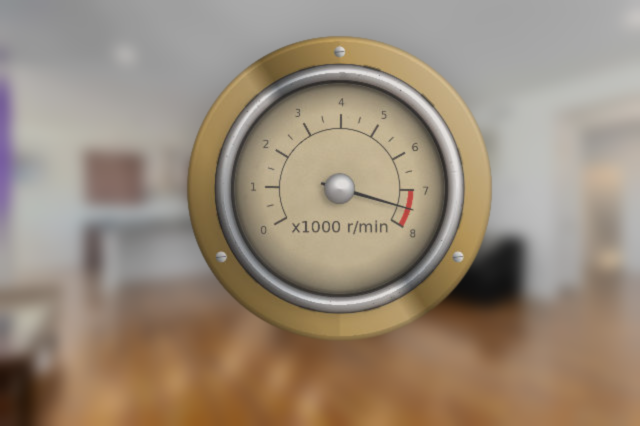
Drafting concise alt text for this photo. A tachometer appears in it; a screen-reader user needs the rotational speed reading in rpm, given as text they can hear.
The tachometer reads 7500 rpm
